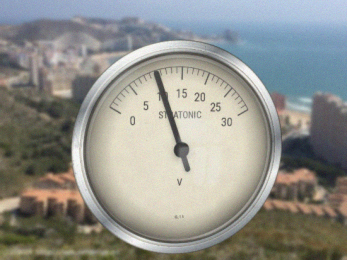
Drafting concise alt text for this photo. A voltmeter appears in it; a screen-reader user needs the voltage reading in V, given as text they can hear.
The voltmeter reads 10 V
